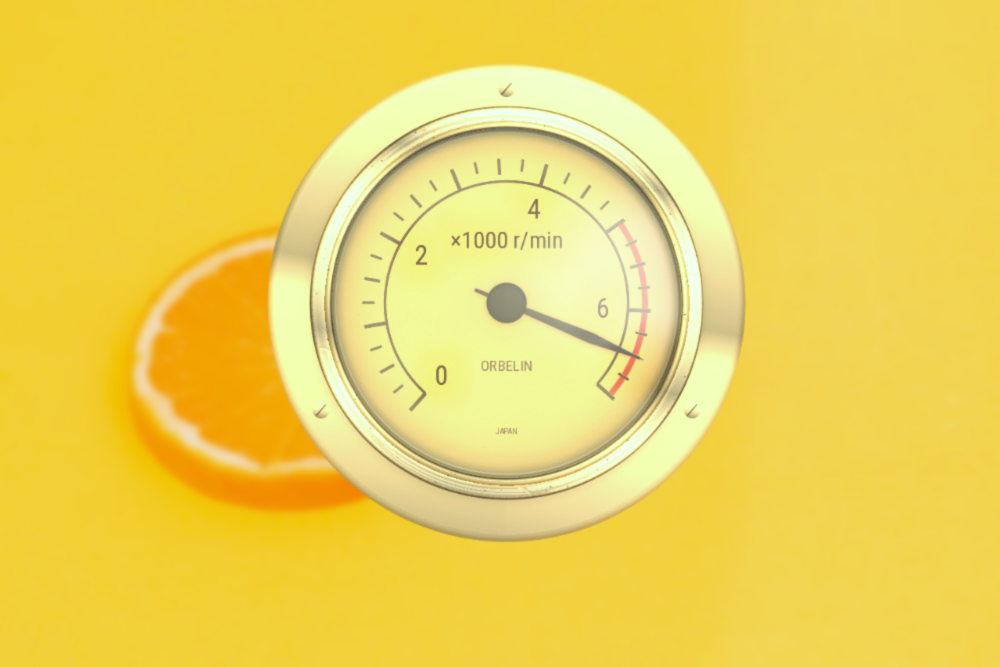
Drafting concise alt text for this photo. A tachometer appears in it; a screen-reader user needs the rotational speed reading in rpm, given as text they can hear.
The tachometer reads 6500 rpm
